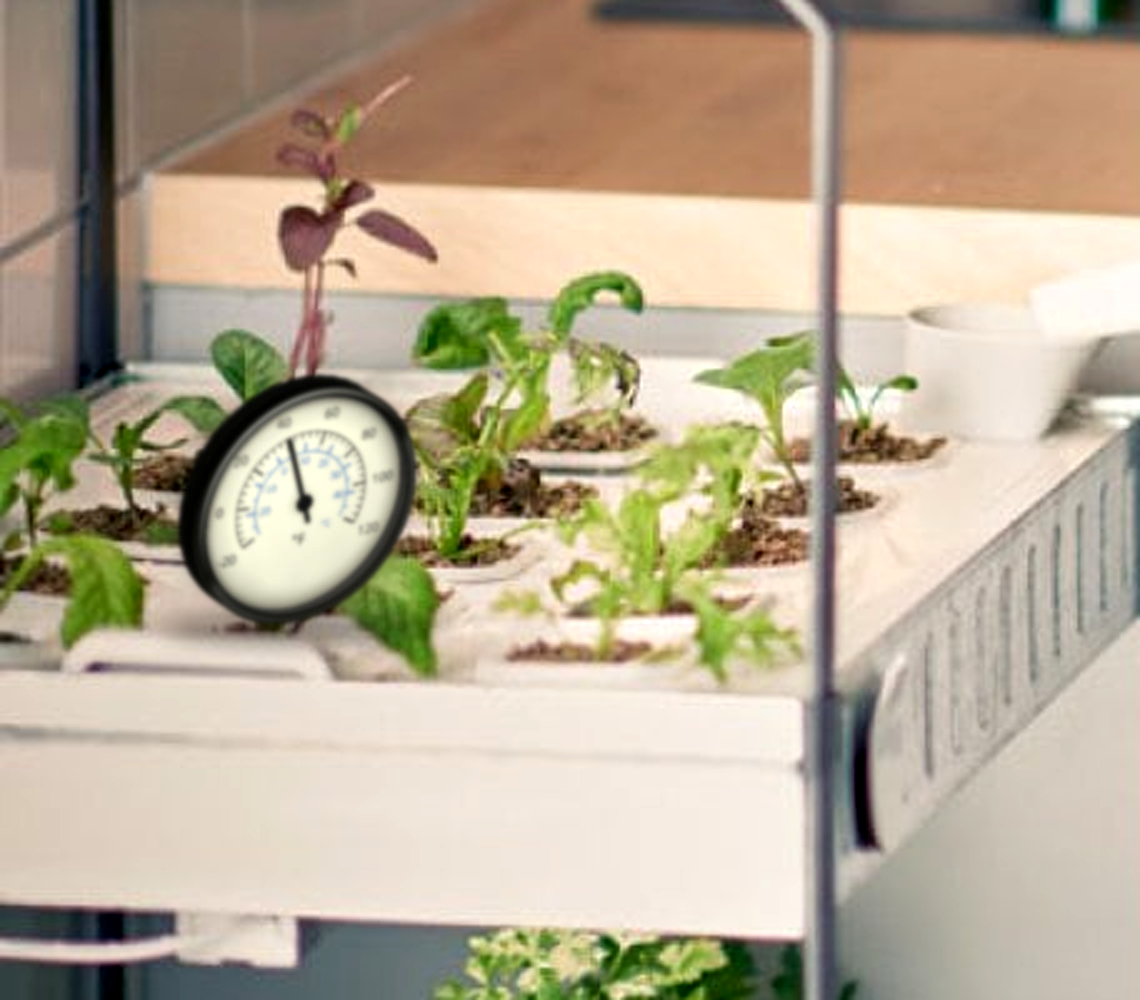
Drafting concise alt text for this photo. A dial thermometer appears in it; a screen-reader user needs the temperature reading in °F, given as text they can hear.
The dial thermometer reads 40 °F
